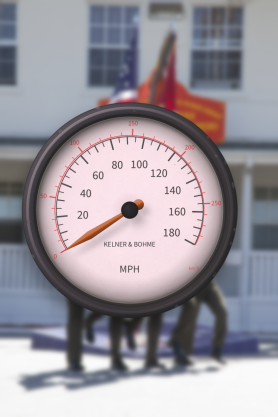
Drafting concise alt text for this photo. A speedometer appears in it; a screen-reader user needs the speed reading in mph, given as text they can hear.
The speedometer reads 0 mph
